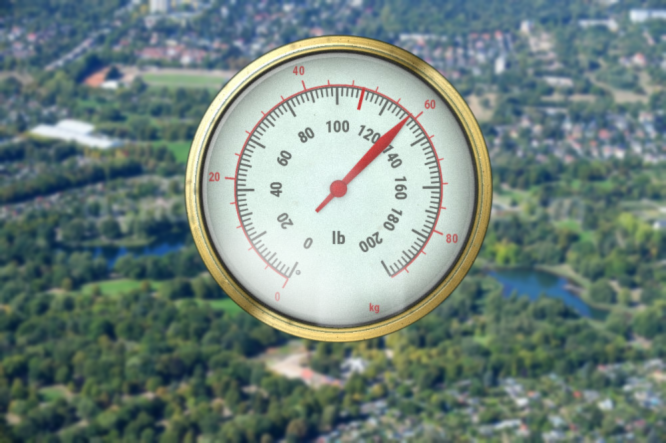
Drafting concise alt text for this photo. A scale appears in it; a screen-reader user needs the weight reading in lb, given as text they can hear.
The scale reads 130 lb
